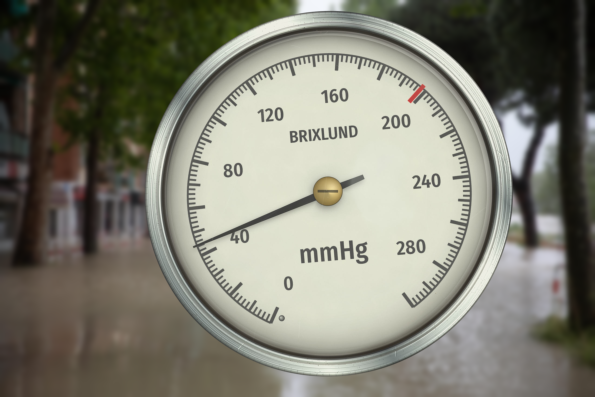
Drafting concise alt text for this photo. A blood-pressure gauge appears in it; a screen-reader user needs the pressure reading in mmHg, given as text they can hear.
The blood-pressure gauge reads 44 mmHg
